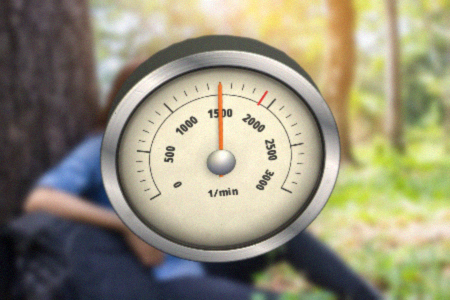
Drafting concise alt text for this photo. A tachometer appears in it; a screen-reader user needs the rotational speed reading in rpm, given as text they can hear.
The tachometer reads 1500 rpm
